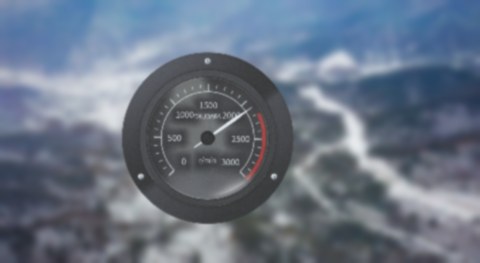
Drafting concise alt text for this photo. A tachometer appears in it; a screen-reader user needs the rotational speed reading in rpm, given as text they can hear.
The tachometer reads 2100 rpm
